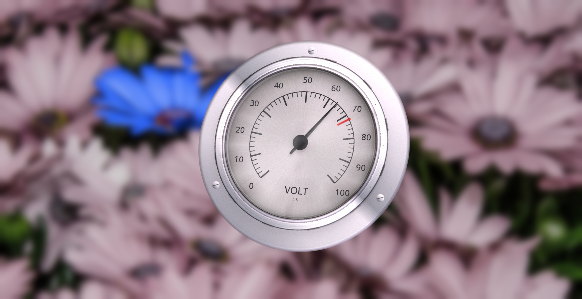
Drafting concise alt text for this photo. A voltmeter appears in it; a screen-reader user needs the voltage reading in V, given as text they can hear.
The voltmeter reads 64 V
